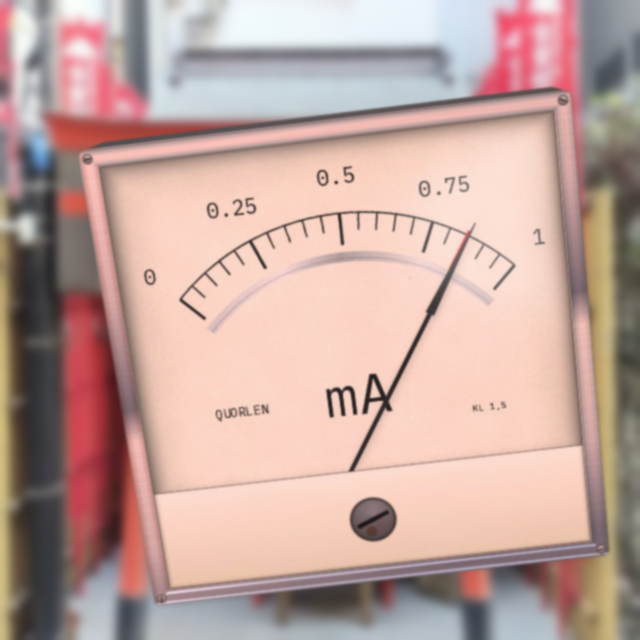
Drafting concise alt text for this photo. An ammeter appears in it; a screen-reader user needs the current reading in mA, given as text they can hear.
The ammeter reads 0.85 mA
